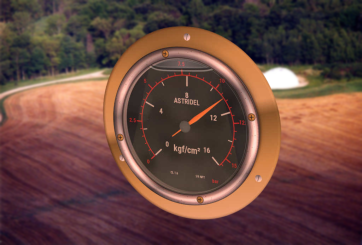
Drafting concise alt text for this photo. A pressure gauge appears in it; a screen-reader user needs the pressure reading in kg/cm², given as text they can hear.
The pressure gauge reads 11 kg/cm²
